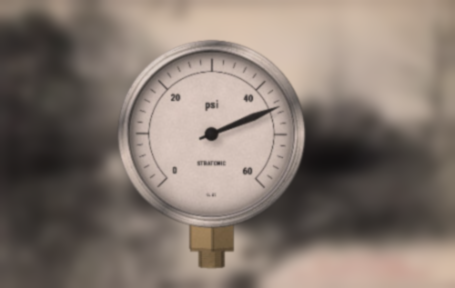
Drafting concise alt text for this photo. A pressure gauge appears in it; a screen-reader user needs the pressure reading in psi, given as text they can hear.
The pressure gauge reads 45 psi
